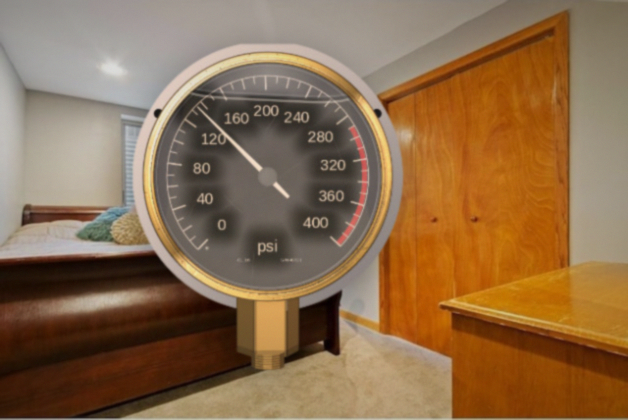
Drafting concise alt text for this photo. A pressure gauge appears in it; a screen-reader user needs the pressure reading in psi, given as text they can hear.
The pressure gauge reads 135 psi
